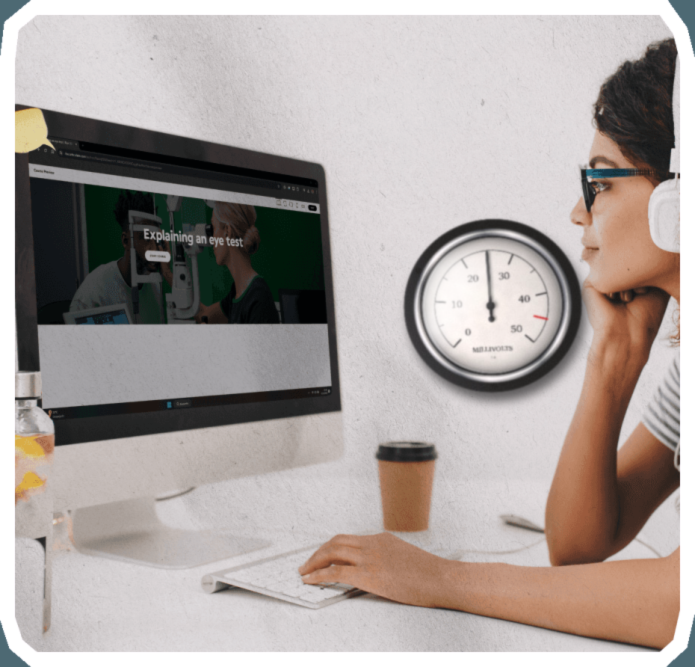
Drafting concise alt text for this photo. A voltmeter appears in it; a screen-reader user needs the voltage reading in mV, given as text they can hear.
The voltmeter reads 25 mV
